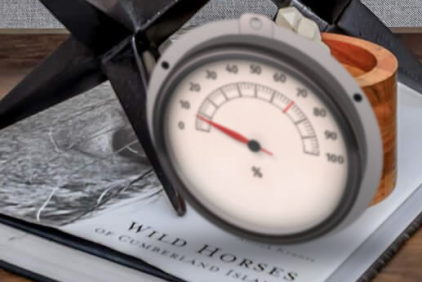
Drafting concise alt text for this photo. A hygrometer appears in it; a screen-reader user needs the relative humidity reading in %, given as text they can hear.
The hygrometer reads 10 %
